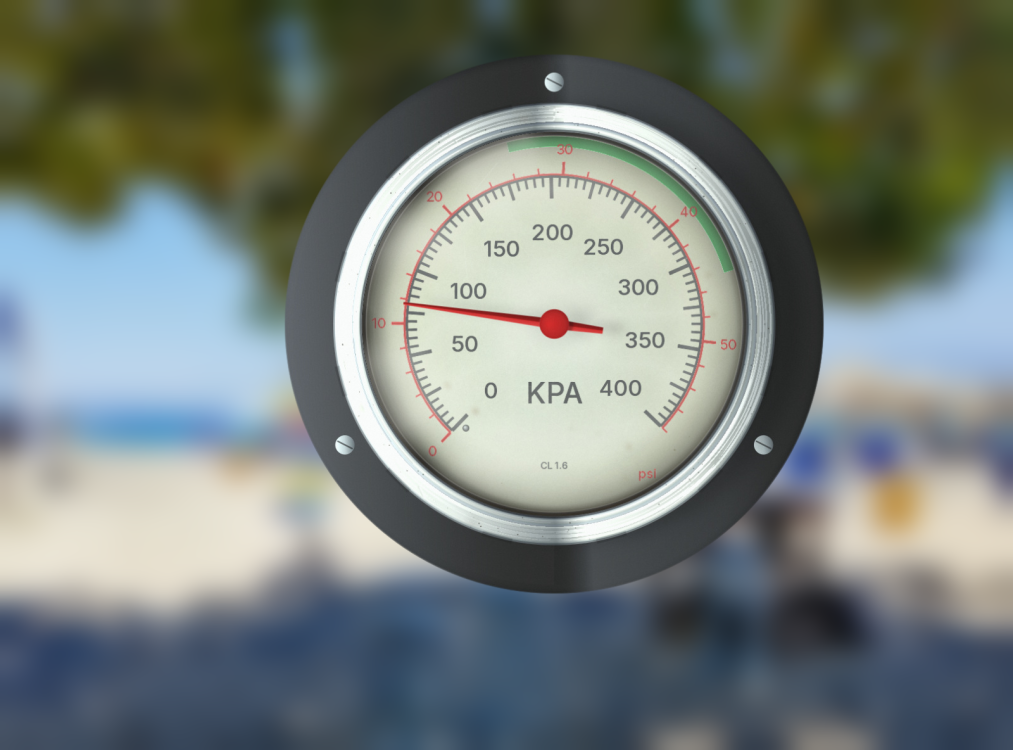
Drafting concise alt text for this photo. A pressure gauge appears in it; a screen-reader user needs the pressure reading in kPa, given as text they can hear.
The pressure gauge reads 80 kPa
